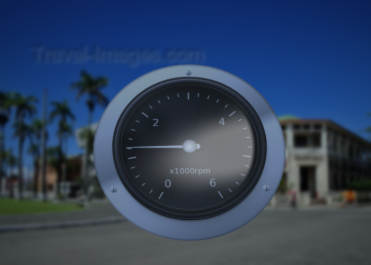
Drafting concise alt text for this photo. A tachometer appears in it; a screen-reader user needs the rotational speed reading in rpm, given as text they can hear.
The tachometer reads 1200 rpm
